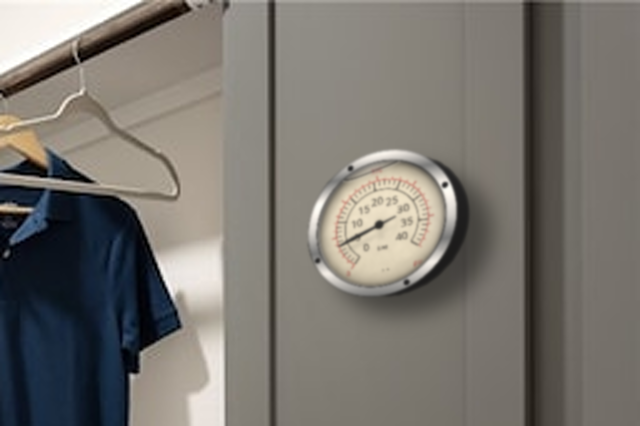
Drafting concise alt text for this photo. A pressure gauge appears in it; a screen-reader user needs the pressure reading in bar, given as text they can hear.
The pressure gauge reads 5 bar
